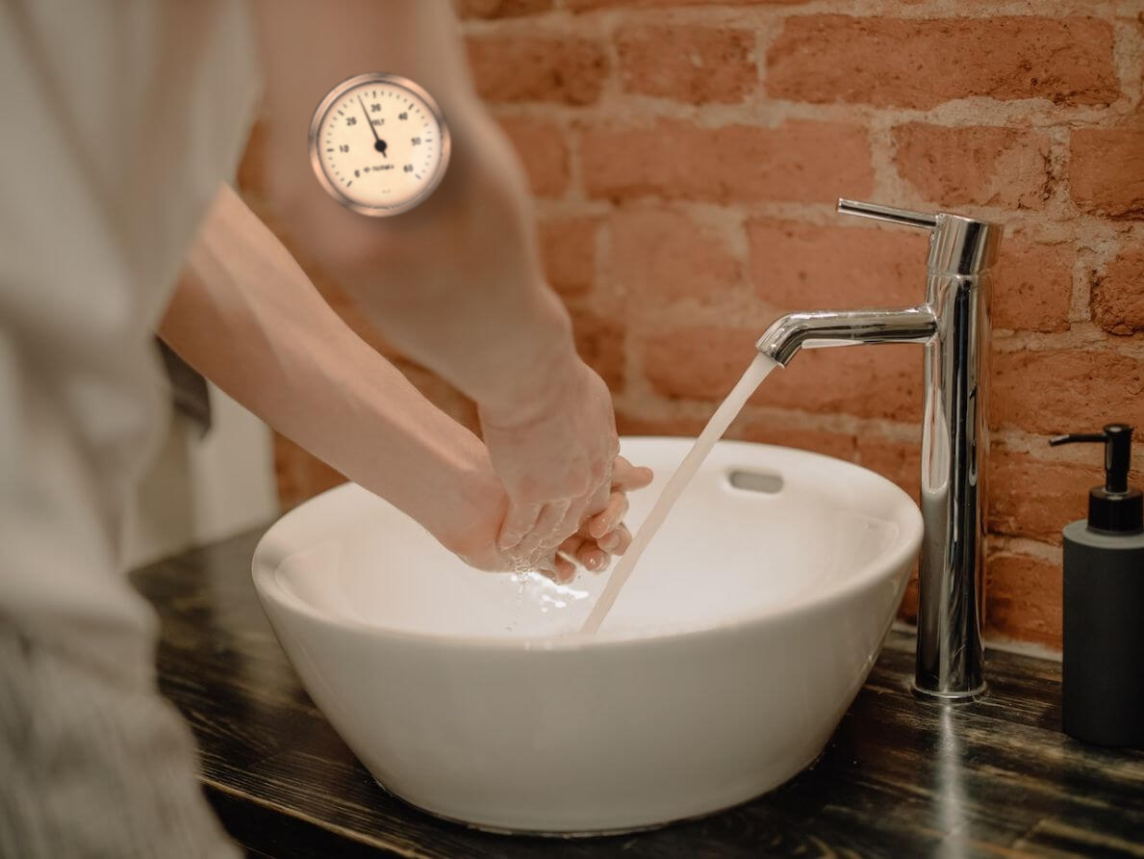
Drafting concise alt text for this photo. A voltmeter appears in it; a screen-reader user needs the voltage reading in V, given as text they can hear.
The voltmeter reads 26 V
